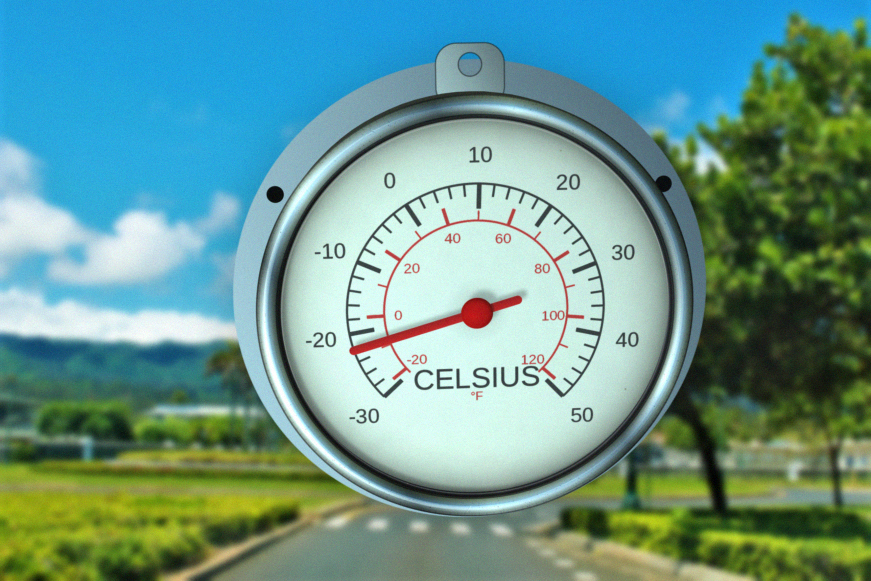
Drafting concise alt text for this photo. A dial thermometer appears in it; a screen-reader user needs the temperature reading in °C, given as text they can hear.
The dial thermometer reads -22 °C
